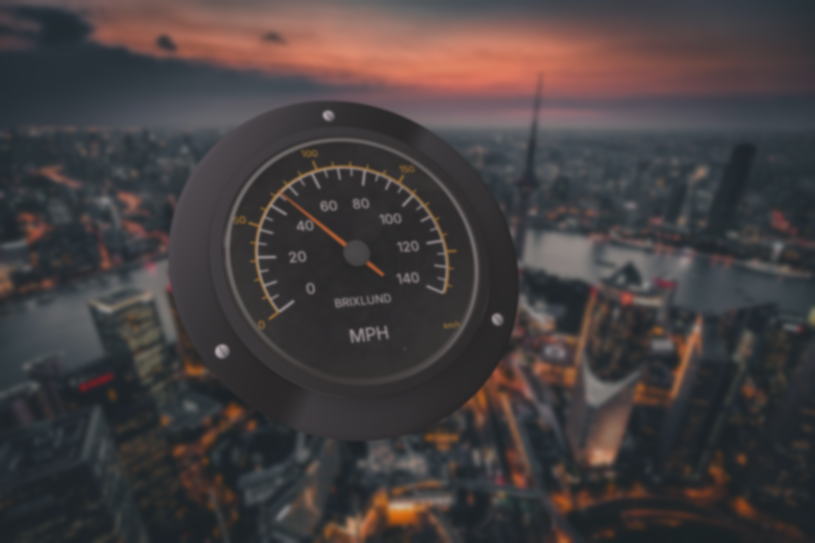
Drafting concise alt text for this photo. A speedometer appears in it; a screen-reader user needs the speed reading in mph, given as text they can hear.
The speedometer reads 45 mph
